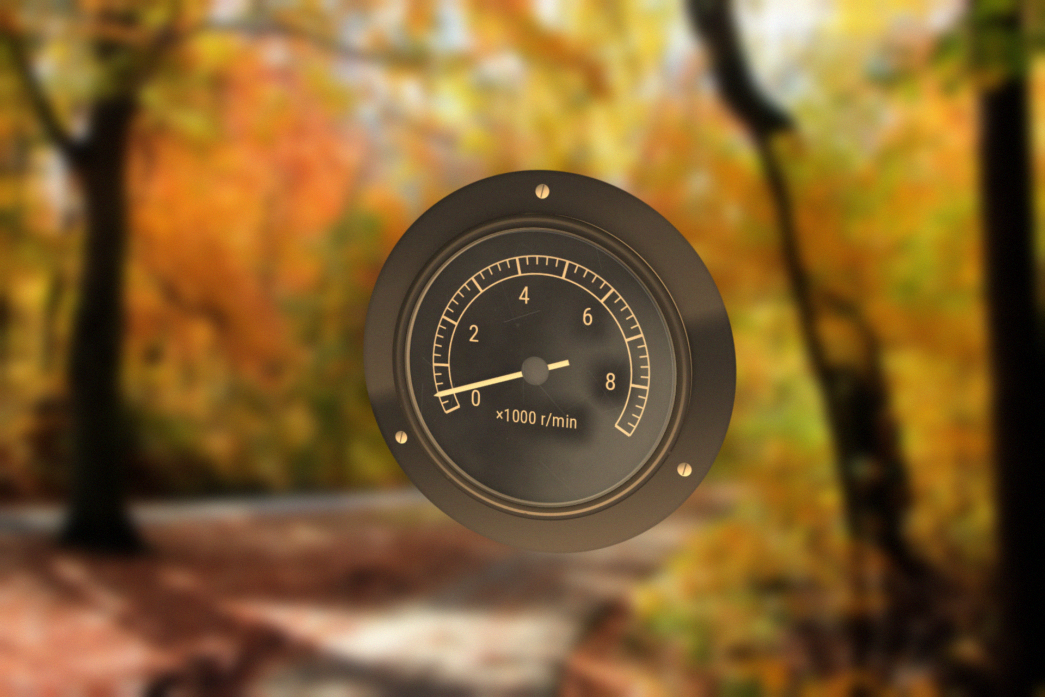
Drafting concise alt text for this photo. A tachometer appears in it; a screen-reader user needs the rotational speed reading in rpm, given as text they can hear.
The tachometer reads 400 rpm
